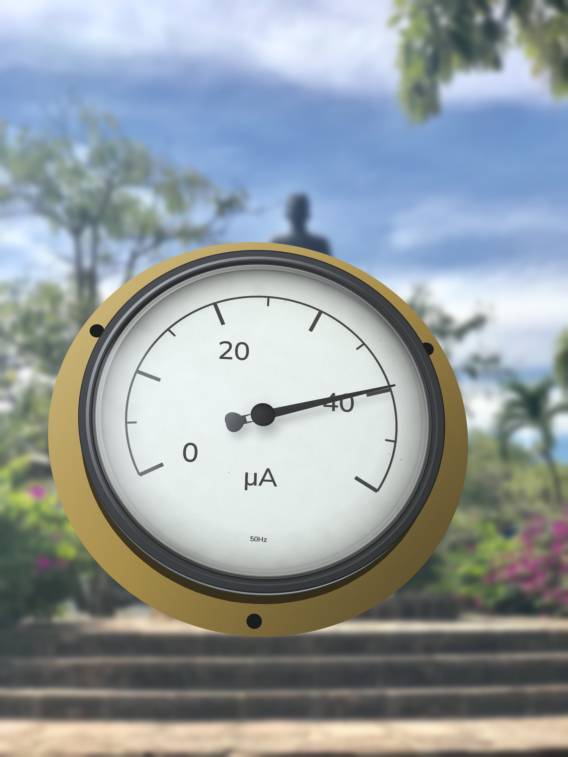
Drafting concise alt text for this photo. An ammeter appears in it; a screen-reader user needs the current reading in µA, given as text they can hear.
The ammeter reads 40 µA
